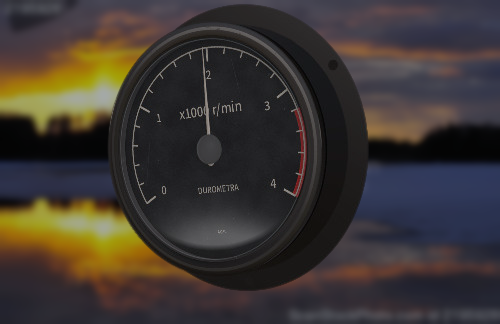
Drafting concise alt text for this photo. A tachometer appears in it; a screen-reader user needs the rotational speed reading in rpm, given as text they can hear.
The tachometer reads 2000 rpm
